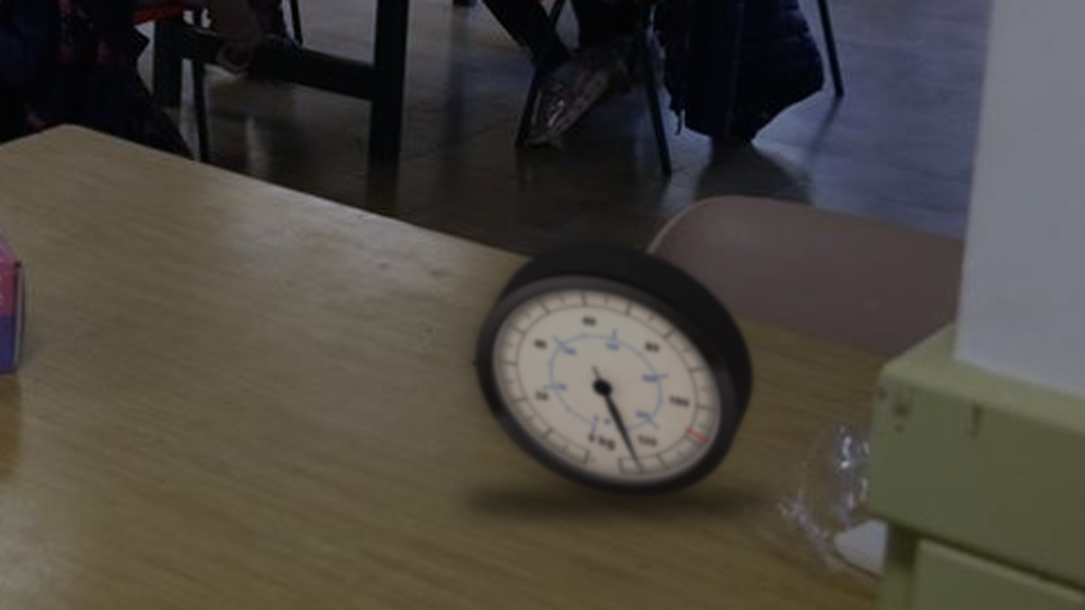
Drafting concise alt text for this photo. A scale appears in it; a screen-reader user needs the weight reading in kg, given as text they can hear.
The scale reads 125 kg
